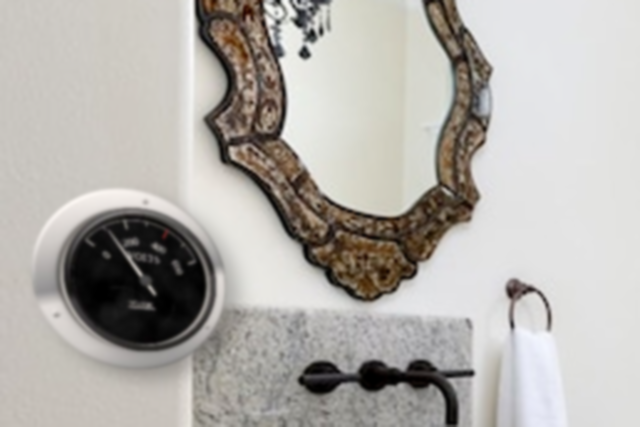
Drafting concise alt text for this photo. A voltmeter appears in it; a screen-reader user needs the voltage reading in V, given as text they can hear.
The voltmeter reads 100 V
